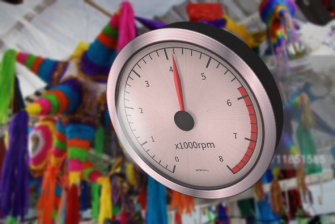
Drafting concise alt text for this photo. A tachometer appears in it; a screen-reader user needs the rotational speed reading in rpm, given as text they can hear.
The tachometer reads 4200 rpm
